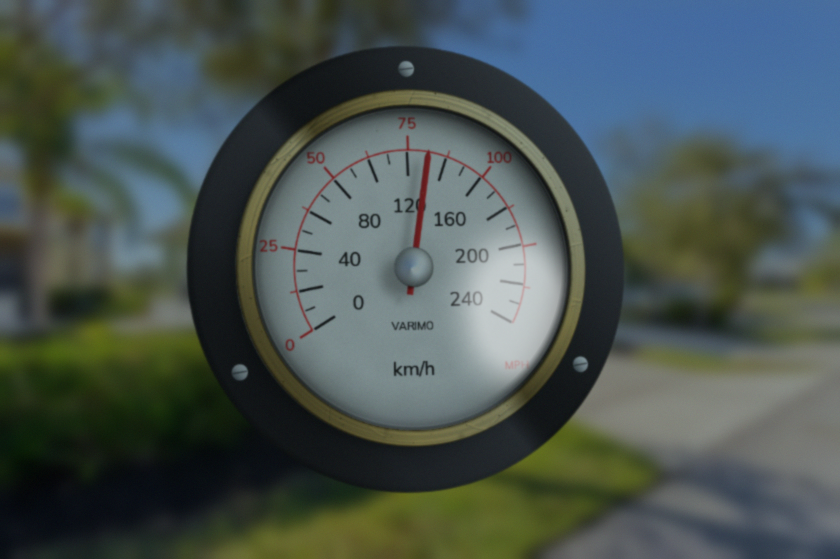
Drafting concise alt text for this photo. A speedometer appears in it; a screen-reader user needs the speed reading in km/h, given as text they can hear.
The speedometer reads 130 km/h
